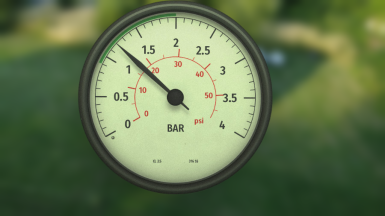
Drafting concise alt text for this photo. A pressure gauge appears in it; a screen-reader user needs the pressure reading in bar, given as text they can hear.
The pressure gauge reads 1.2 bar
